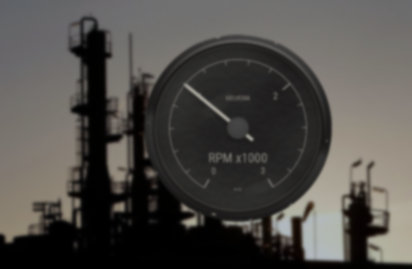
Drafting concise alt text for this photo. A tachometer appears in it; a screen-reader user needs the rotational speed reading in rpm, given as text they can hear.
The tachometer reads 1000 rpm
